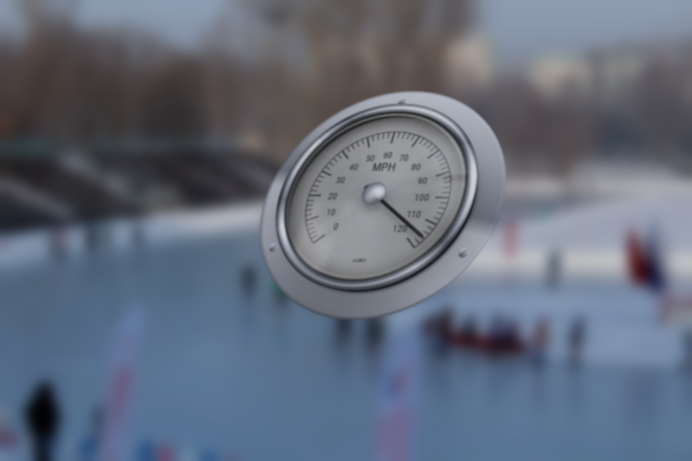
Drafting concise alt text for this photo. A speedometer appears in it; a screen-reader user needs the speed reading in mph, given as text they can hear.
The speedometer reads 116 mph
